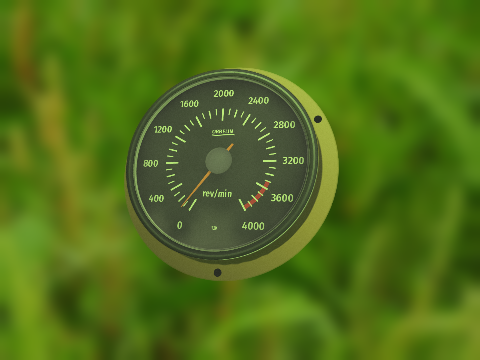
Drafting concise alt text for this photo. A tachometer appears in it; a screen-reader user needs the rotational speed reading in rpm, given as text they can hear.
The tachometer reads 100 rpm
